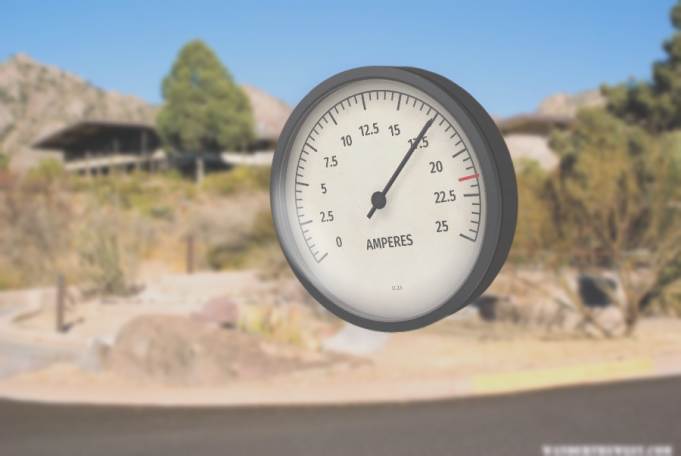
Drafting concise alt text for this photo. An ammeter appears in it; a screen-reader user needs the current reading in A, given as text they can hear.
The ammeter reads 17.5 A
